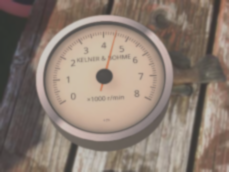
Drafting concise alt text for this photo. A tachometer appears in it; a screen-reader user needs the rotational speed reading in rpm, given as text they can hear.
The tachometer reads 4500 rpm
